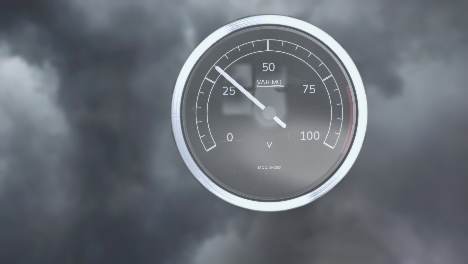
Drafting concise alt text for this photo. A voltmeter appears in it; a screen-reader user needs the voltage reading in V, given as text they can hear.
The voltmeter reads 30 V
